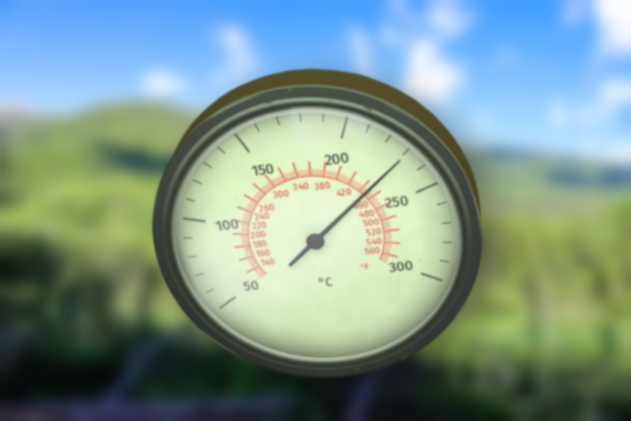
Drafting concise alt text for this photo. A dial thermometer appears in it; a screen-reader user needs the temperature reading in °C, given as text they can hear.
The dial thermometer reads 230 °C
